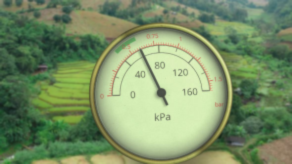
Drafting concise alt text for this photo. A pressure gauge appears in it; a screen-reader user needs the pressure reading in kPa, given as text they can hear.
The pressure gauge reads 60 kPa
